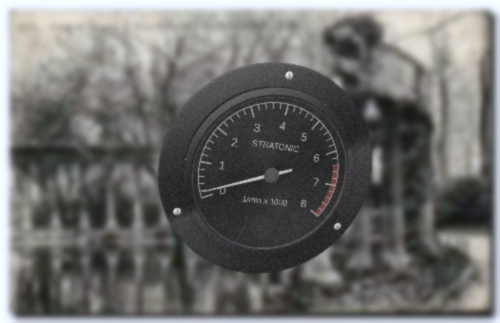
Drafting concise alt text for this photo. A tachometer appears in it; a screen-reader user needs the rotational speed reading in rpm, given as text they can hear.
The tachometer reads 200 rpm
